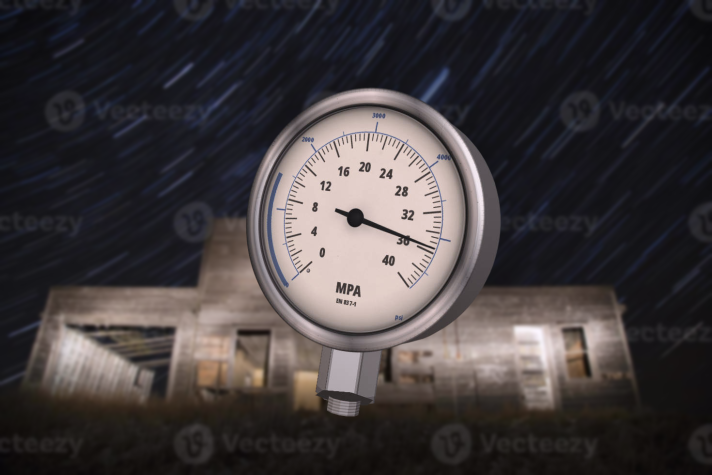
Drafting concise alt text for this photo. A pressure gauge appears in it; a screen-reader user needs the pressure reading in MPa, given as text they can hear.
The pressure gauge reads 35.5 MPa
